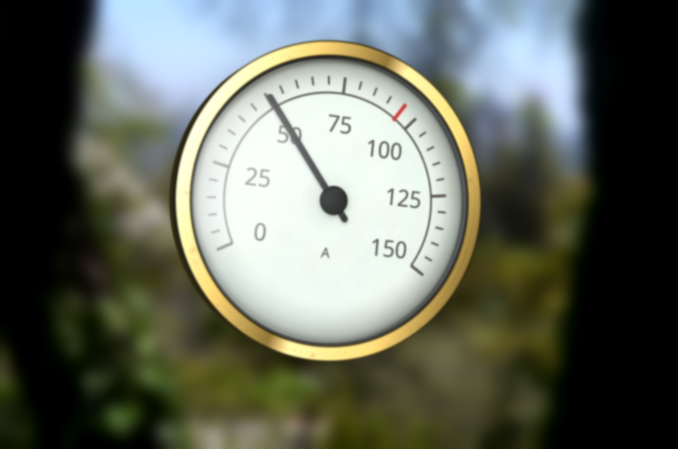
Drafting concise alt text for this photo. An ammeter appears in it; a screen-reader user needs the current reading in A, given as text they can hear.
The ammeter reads 50 A
